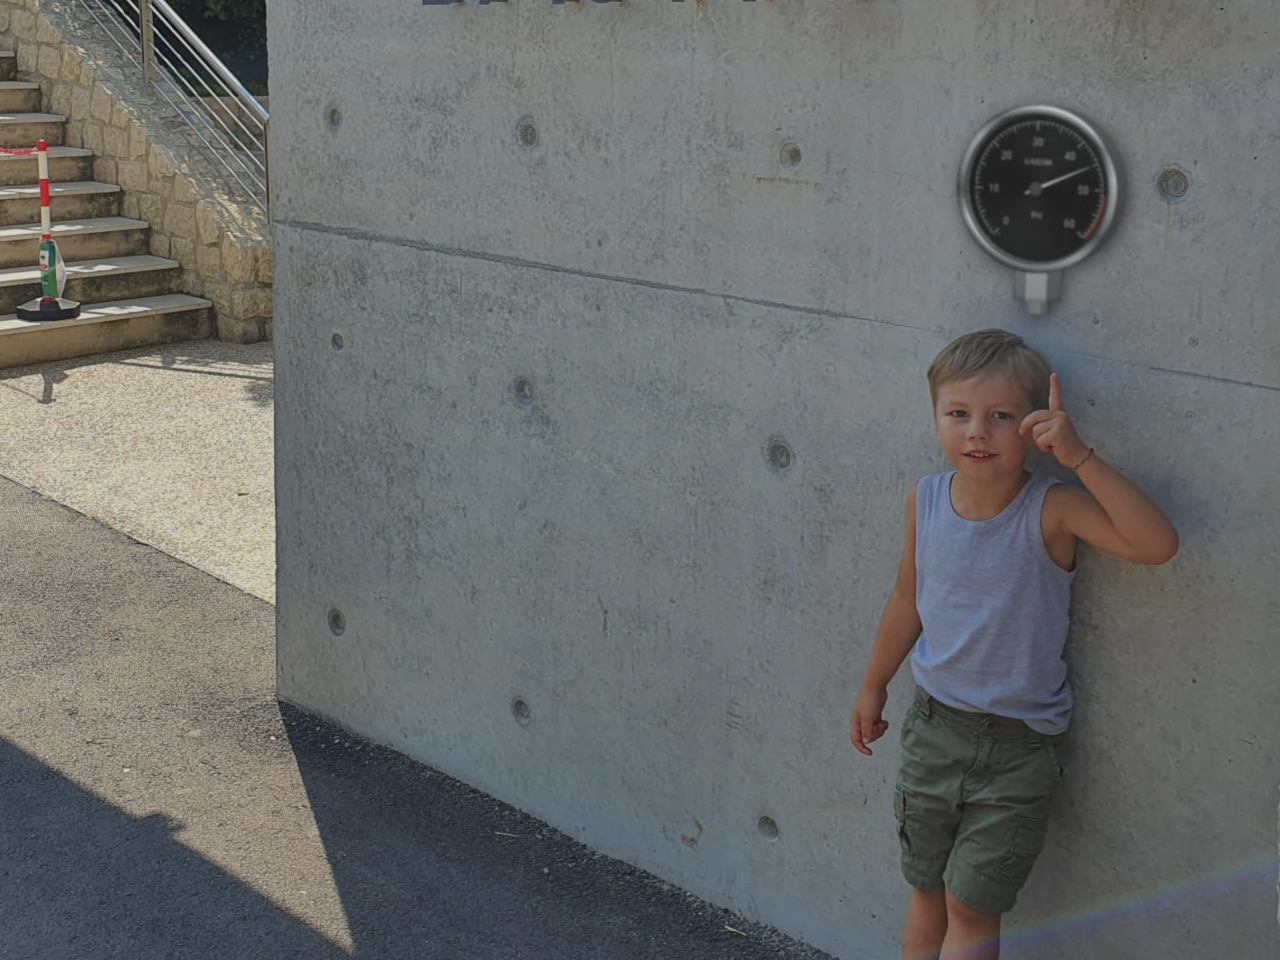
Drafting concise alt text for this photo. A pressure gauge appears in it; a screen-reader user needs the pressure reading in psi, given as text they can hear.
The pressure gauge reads 45 psi
